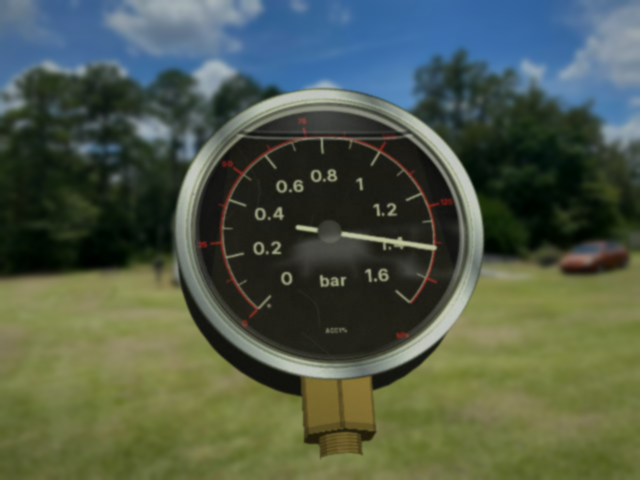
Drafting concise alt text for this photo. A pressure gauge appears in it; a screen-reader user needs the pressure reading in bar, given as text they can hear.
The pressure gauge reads 1.4 bar
